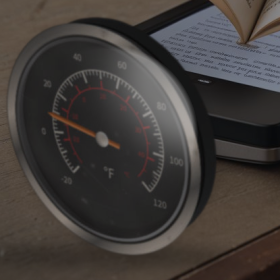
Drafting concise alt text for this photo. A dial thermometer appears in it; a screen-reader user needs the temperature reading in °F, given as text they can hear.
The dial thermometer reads 10 °F
